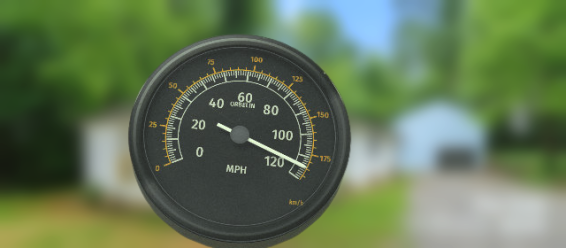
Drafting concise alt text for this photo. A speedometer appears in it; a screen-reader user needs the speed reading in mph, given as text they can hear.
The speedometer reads 115 mph
